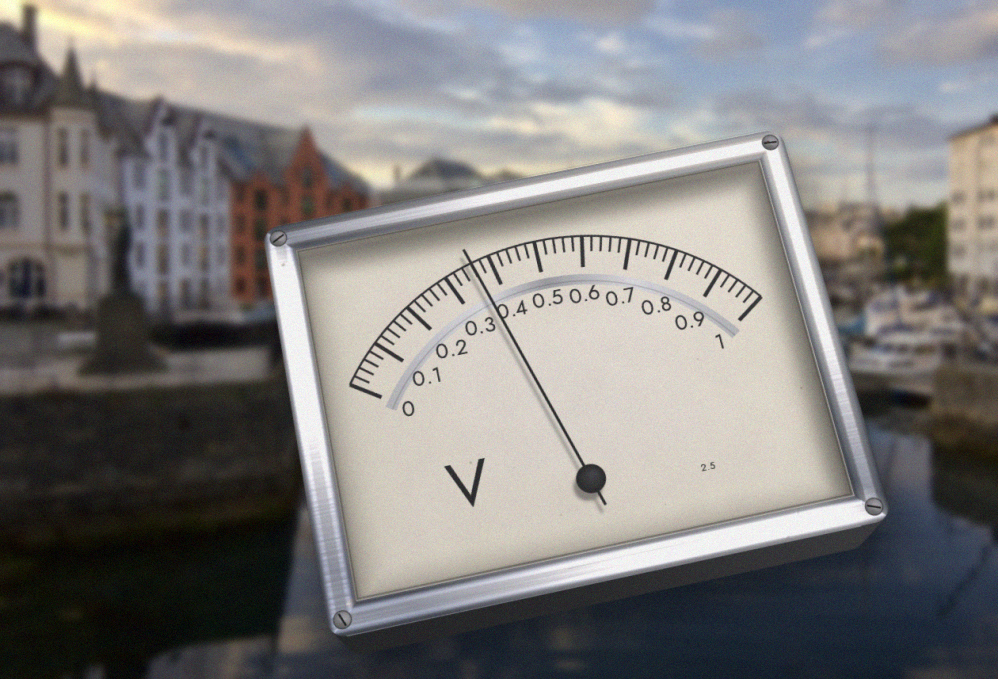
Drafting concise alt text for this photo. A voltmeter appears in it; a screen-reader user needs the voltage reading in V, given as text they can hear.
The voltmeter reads 0.36 V
